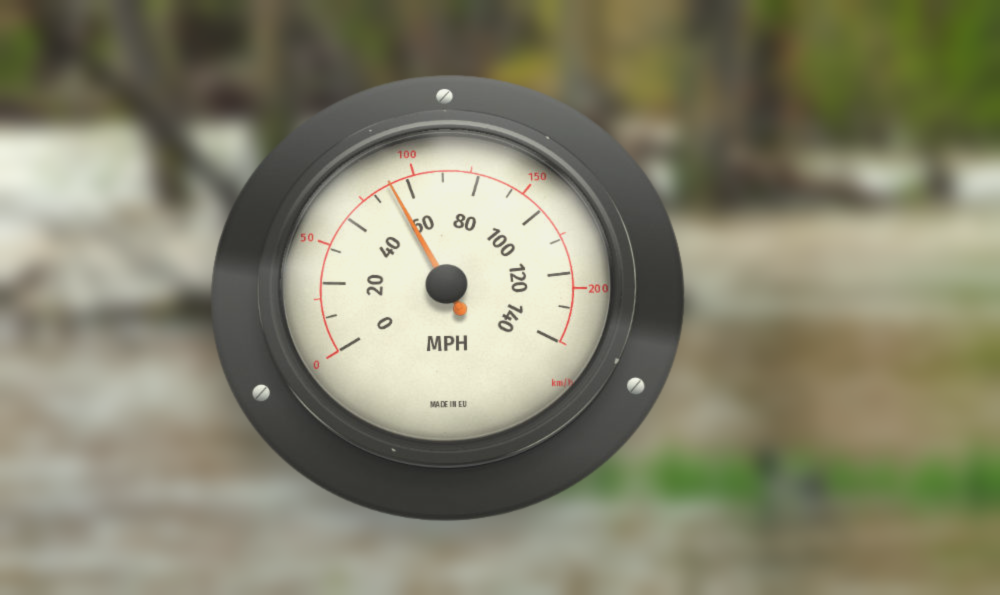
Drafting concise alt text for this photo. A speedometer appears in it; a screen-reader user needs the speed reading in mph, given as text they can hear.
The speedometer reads 55 mph
